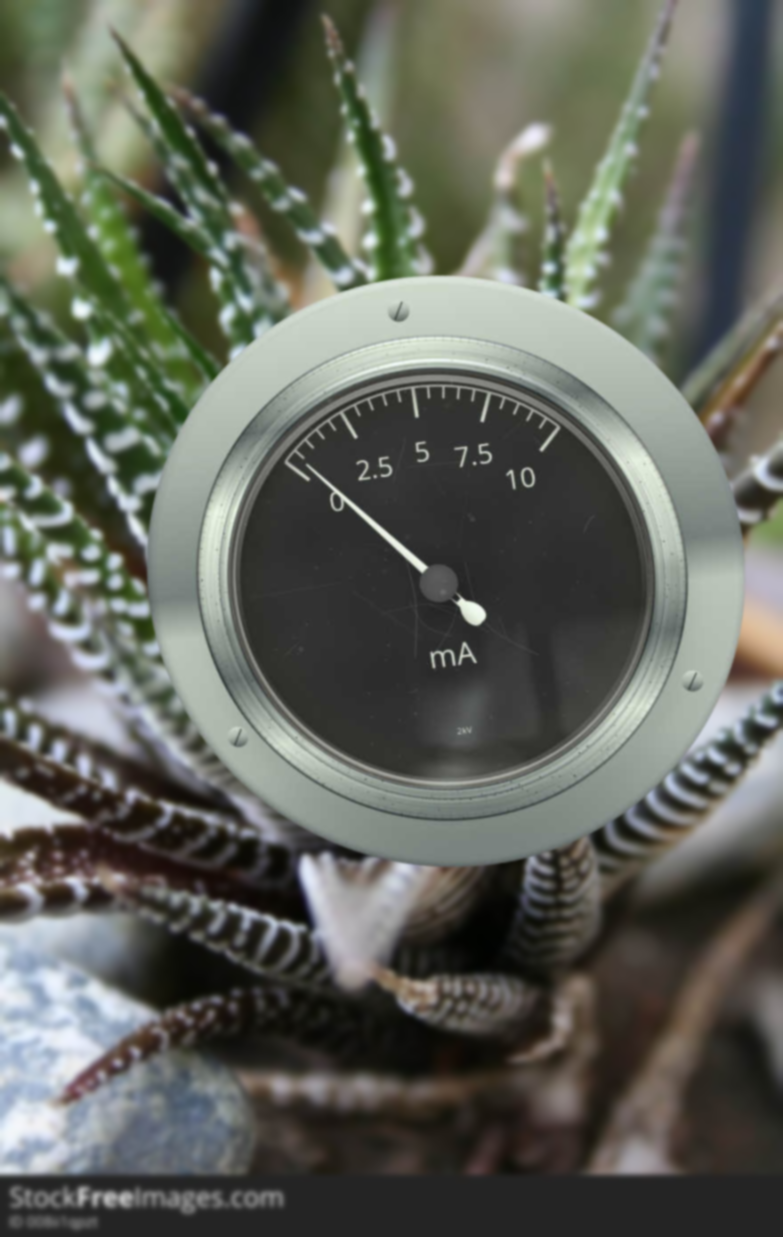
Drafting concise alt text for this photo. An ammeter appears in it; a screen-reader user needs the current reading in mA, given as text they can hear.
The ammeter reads 0.5 mA
